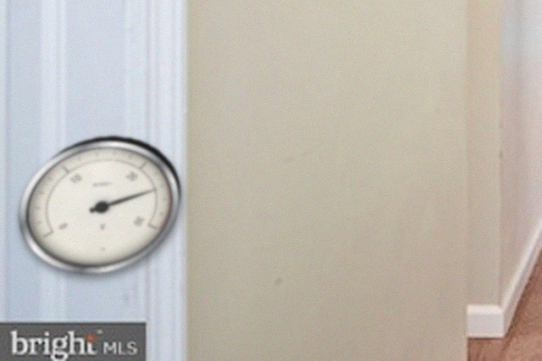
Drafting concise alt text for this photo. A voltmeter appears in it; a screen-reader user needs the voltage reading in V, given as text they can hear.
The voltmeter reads 24 V
